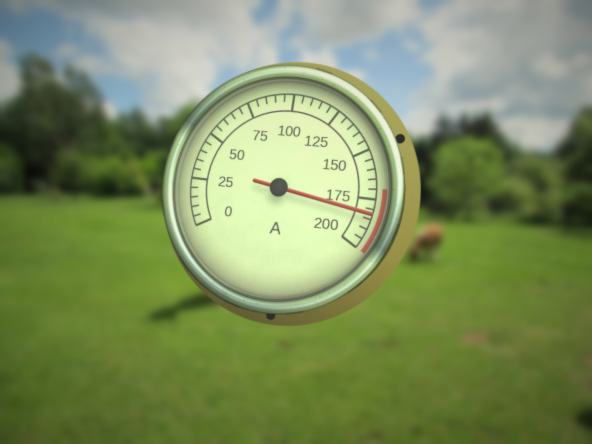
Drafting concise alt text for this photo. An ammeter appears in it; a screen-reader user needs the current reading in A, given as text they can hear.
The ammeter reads 182.5 A
